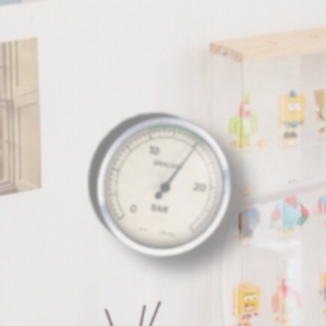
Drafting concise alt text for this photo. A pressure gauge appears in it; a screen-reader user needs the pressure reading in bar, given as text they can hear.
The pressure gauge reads 15 bar
